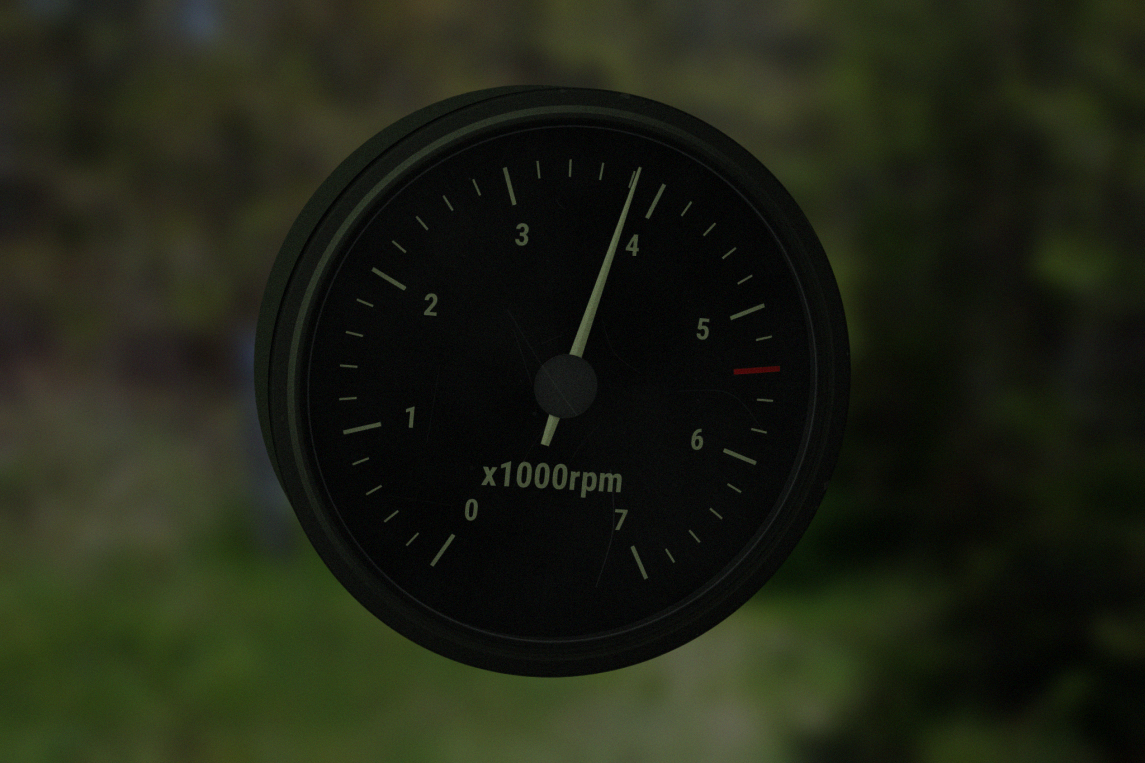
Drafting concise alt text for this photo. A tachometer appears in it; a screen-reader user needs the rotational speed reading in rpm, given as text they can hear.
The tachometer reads 3800 rpm
